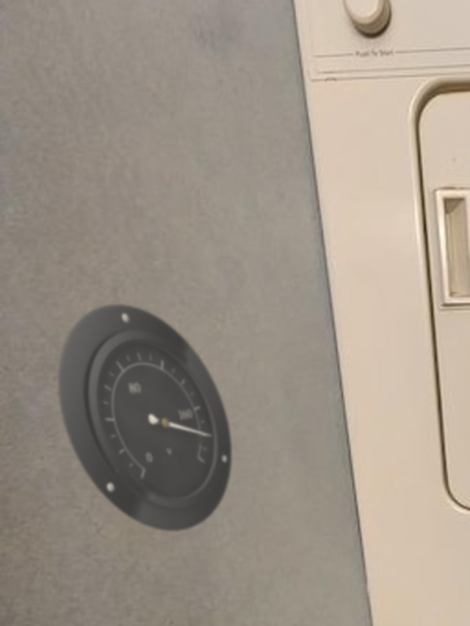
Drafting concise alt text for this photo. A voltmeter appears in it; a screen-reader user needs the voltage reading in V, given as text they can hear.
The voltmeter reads 180 V
